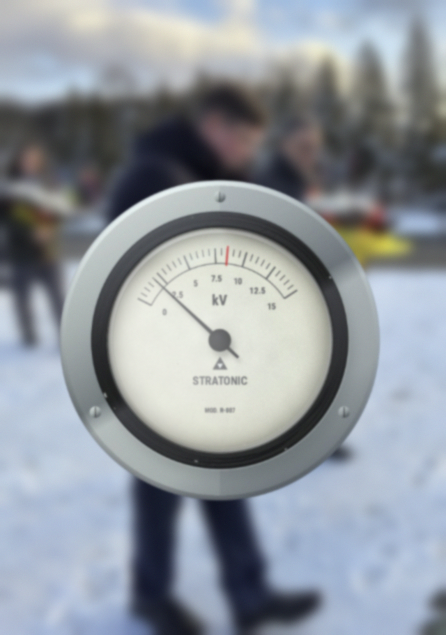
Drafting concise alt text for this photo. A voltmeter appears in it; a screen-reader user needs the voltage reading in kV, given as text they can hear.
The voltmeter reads 2 kV
